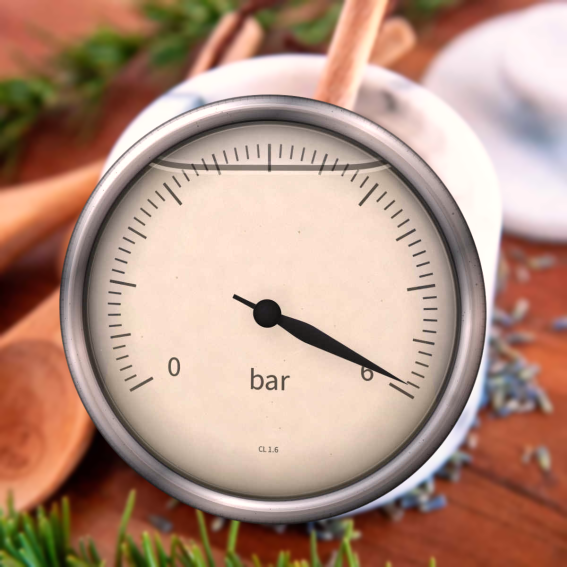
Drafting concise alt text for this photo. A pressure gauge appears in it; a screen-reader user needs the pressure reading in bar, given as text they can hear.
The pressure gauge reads 5.9 bar
